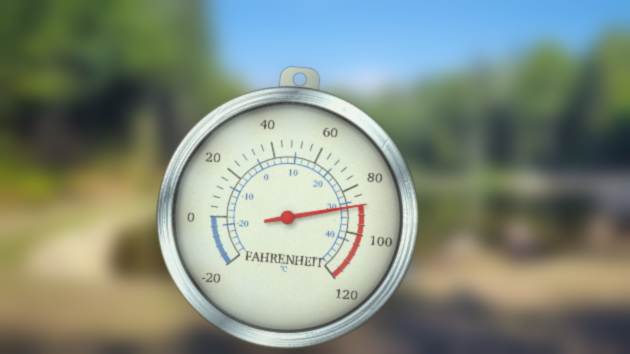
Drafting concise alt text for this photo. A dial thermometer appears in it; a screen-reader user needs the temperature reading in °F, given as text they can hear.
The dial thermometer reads 88 °F
